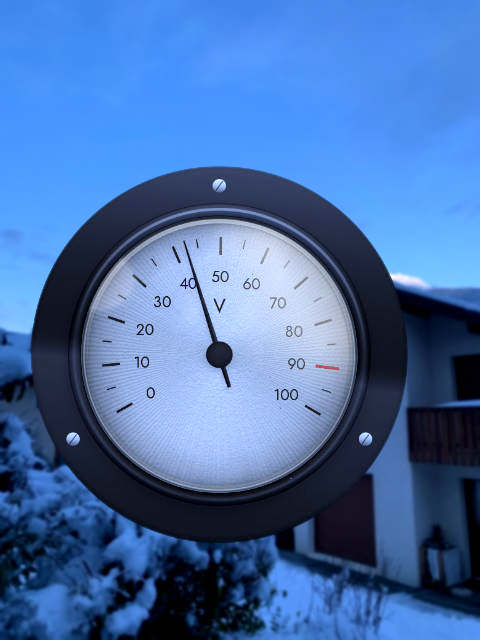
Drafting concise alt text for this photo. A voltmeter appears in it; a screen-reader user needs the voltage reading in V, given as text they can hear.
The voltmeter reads 42.5 V
